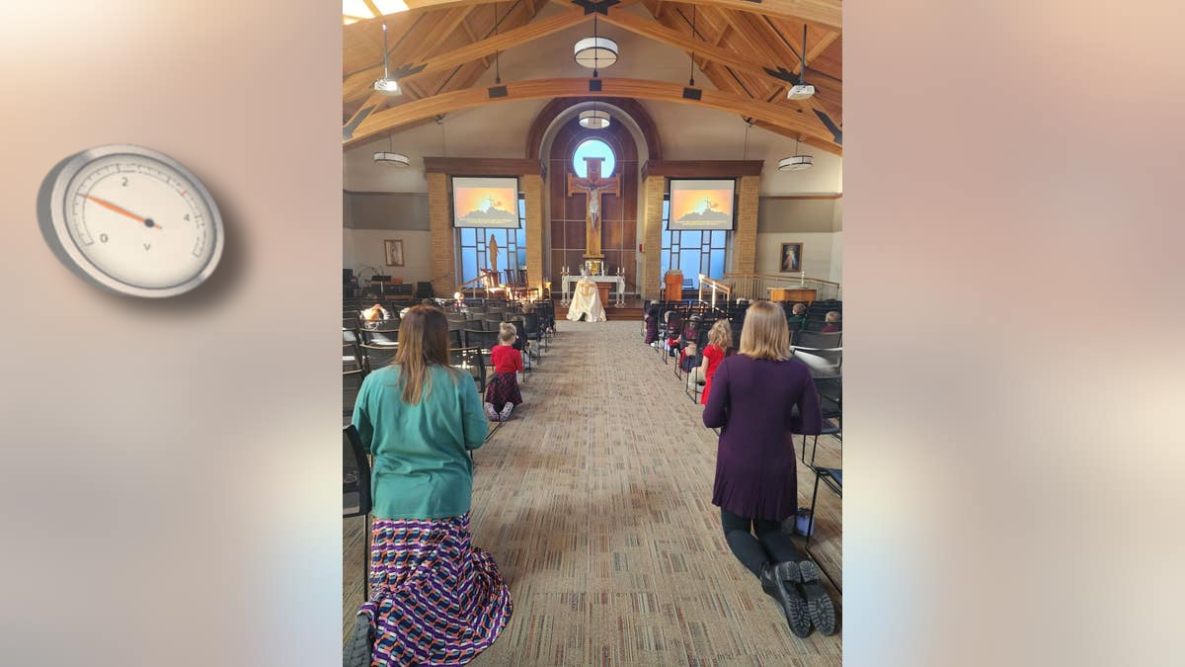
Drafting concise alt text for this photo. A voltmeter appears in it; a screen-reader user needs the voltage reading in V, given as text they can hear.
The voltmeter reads 1 V
